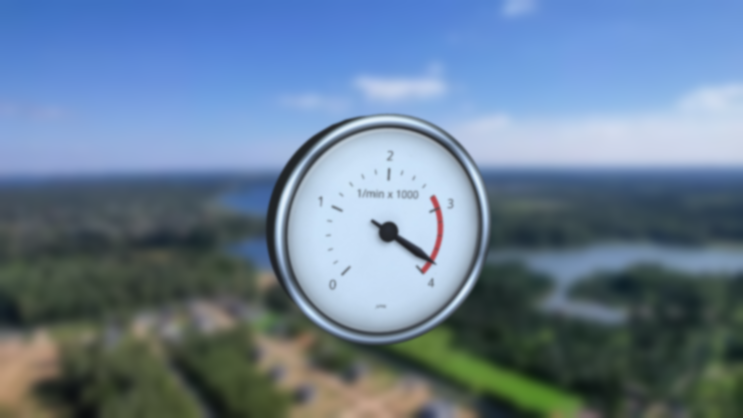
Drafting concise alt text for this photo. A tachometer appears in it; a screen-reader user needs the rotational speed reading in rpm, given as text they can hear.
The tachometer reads 3800 rpm
